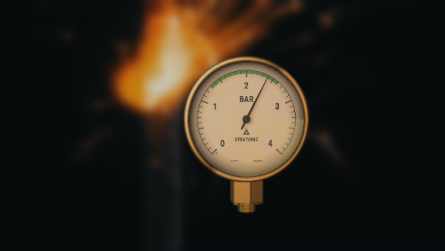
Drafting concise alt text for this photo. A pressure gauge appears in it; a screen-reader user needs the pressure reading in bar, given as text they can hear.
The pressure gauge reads 2.4 bar
